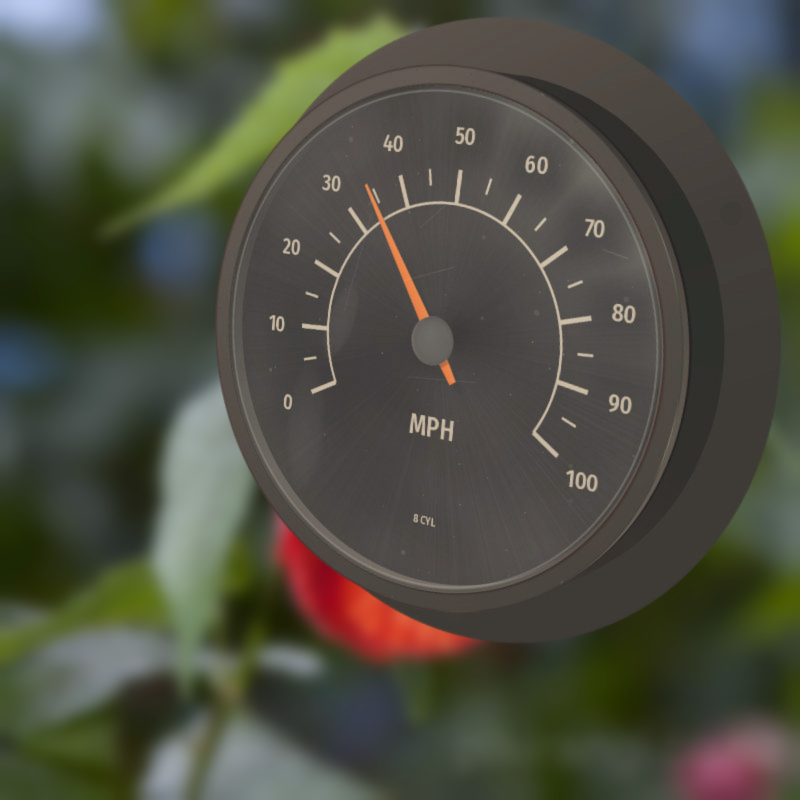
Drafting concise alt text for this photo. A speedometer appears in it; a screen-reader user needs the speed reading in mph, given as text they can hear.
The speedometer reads 35 mph
